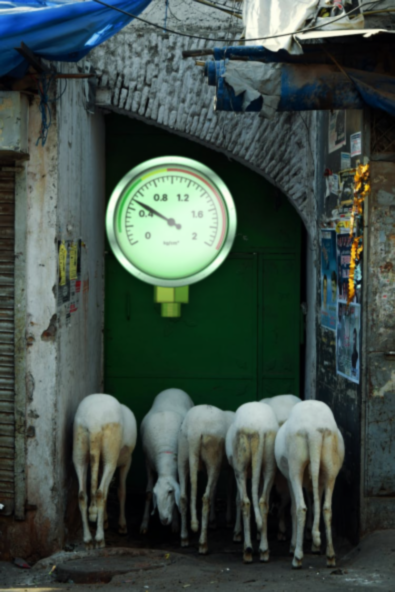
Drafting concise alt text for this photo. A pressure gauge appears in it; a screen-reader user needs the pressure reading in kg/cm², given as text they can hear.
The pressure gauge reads 0.5 kg/cm²
